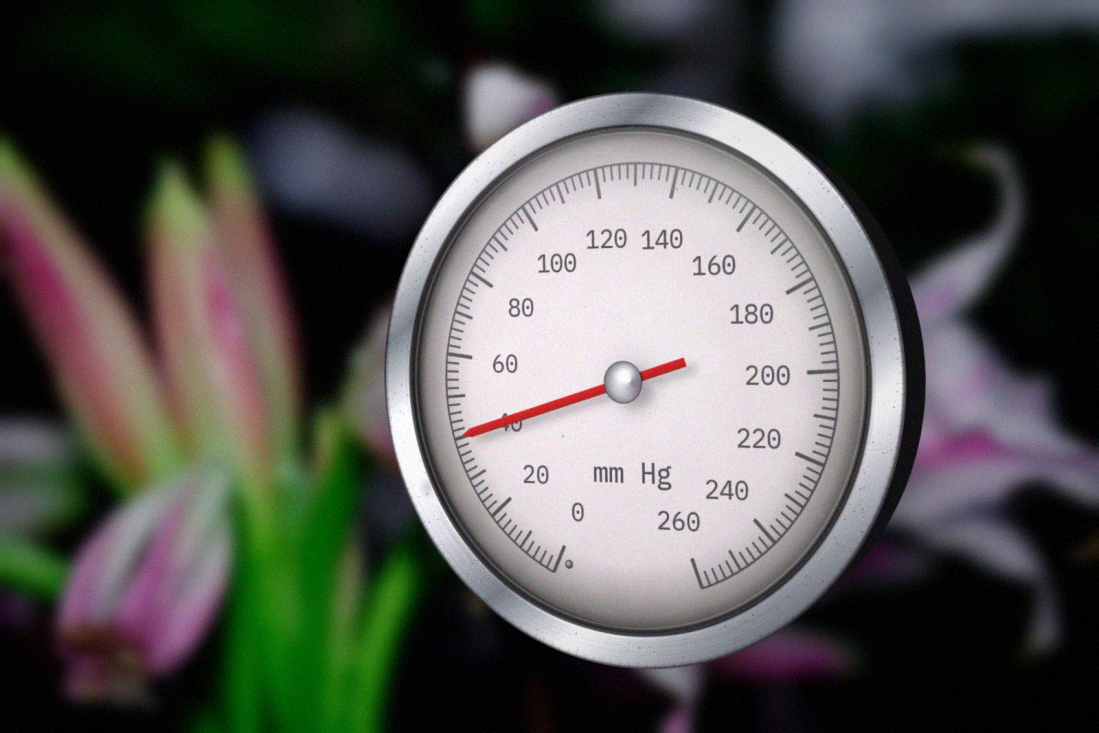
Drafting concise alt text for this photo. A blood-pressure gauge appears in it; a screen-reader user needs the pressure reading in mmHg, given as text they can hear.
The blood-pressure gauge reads 40 mmHg
